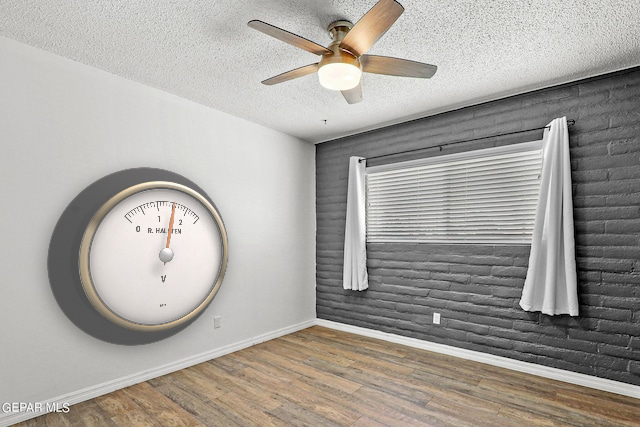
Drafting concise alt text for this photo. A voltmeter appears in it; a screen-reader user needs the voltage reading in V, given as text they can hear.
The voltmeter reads 1.5 V
